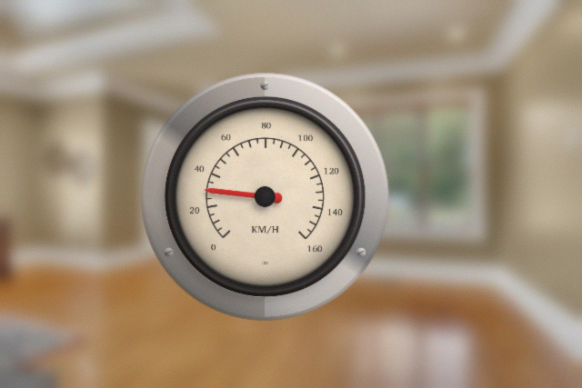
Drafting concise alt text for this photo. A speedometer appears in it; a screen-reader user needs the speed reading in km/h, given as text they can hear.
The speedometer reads 30 km/h
